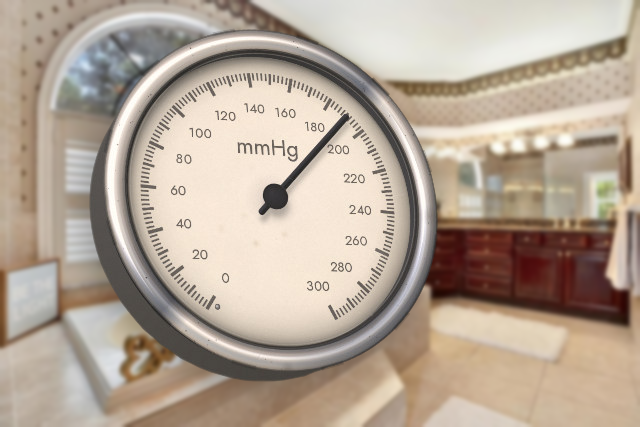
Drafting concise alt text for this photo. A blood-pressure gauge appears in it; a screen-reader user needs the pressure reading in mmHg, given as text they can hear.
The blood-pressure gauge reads 190 mmHg
